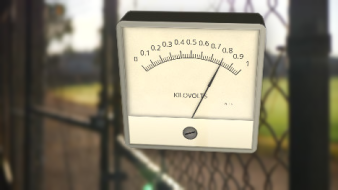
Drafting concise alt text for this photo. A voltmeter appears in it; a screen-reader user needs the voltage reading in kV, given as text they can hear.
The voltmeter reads 0.8 kV
